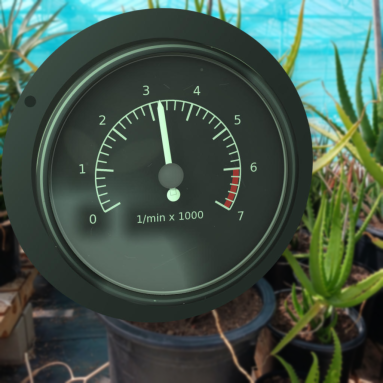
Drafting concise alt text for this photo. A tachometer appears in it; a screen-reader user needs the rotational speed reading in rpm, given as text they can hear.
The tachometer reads 3200 rpm
